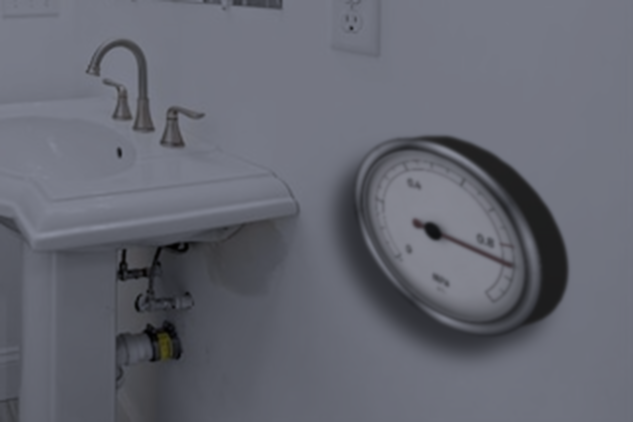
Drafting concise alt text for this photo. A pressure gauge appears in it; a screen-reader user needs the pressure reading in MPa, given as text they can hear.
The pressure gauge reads 0.85 MPa
